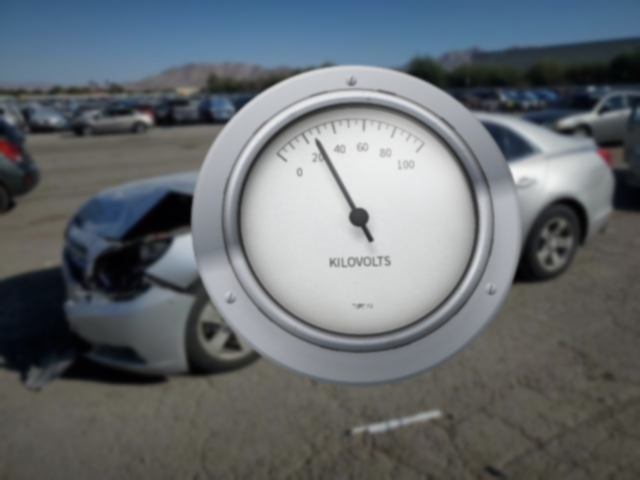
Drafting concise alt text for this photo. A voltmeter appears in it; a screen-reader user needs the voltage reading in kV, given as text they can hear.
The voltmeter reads 25 kV
